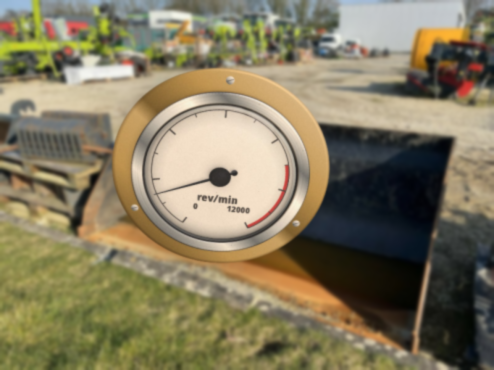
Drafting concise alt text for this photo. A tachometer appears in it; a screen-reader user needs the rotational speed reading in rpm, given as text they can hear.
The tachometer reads 1500 rpm
